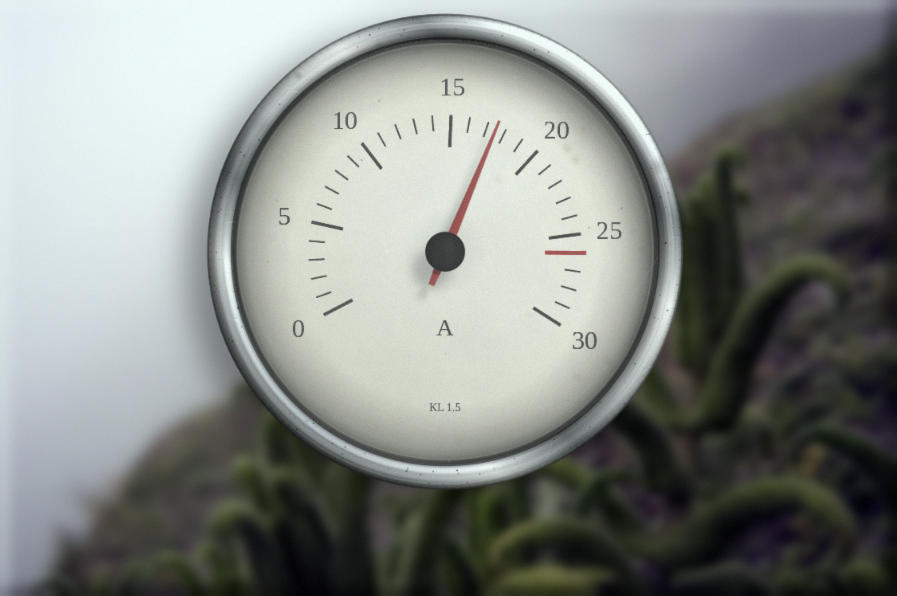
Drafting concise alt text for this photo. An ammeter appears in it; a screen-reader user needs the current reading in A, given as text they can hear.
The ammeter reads 17.5 A
